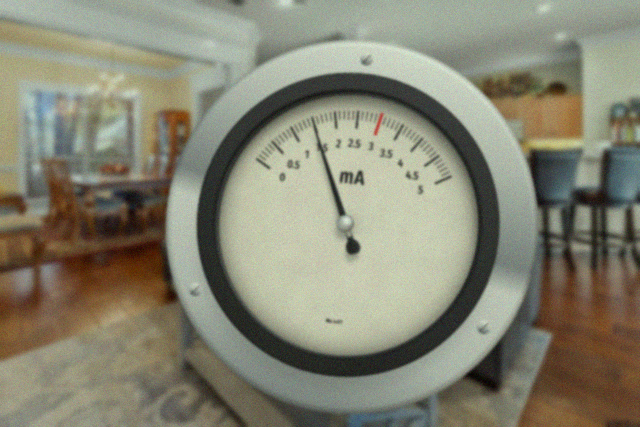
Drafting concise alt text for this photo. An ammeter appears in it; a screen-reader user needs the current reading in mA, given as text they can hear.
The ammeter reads 1.5 mA
